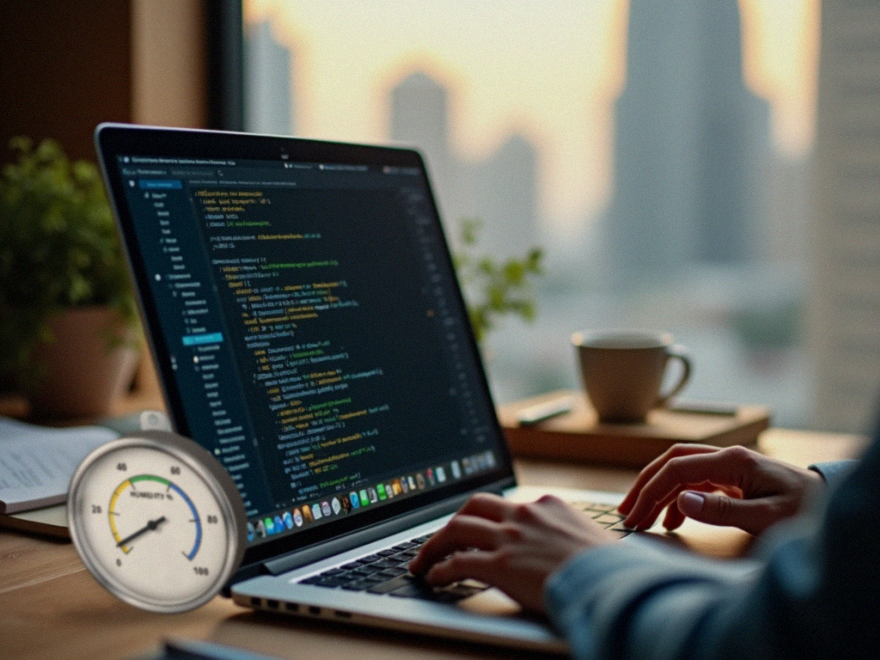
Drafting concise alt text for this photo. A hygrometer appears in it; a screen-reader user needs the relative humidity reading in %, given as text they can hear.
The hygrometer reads 5 %
